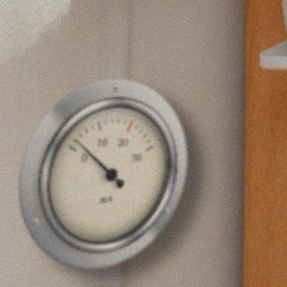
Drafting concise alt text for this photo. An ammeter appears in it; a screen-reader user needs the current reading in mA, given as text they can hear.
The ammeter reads 2 mA
